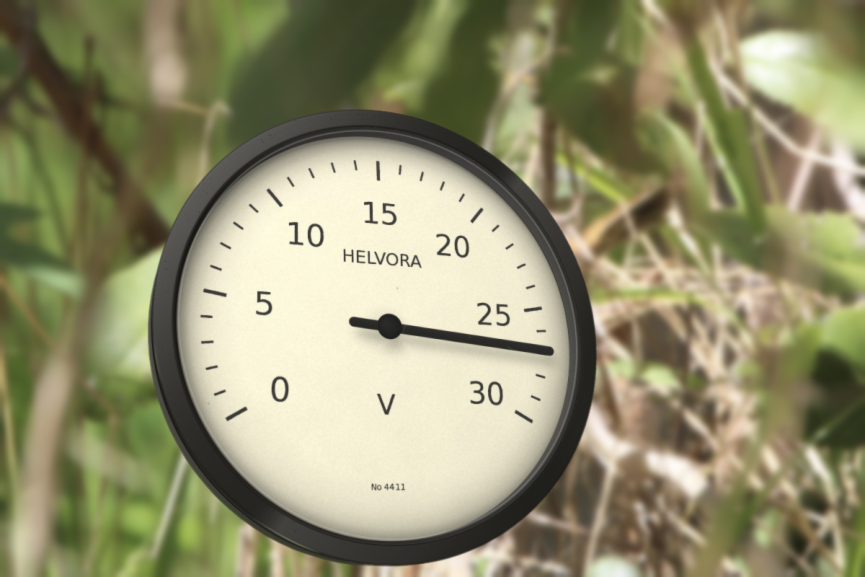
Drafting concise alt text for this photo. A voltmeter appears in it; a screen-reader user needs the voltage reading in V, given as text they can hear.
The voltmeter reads 27 V
